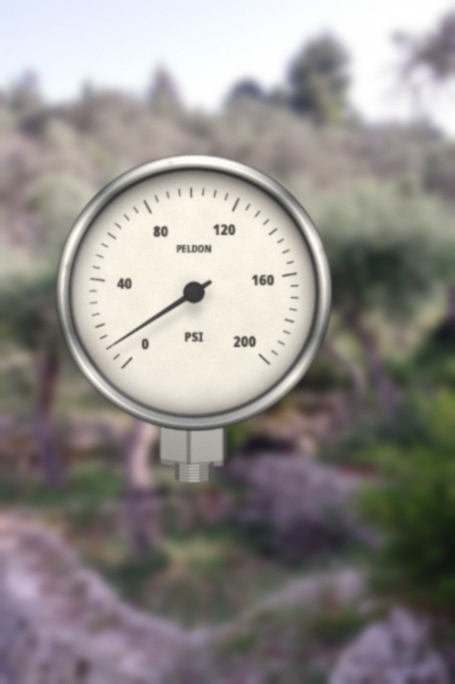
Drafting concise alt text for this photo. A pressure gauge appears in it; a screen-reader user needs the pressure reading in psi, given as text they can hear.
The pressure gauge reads 10 psi
